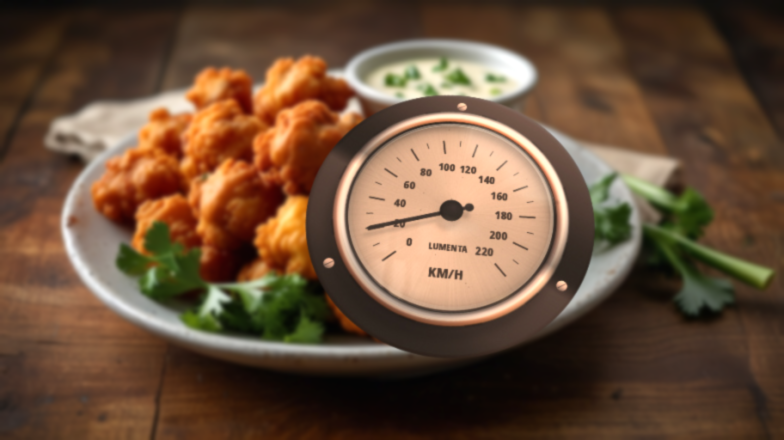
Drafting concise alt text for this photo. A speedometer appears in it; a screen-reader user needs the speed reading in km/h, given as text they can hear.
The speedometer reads 20 km/h
